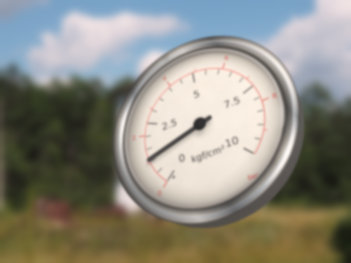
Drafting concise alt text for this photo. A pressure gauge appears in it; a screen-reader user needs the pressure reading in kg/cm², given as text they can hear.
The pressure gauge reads 1 kg/cm²
